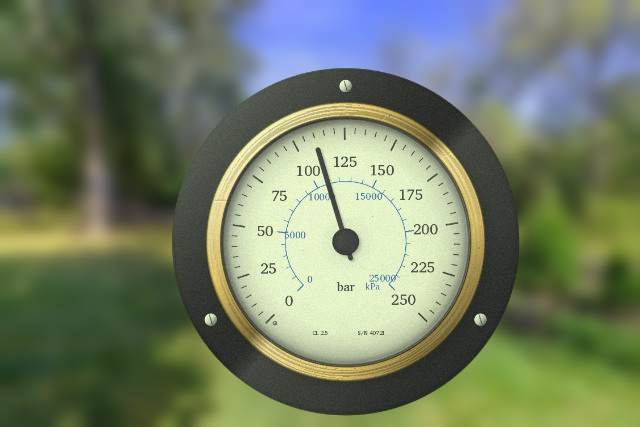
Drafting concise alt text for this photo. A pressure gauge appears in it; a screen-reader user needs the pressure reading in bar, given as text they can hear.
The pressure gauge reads 110 bar
